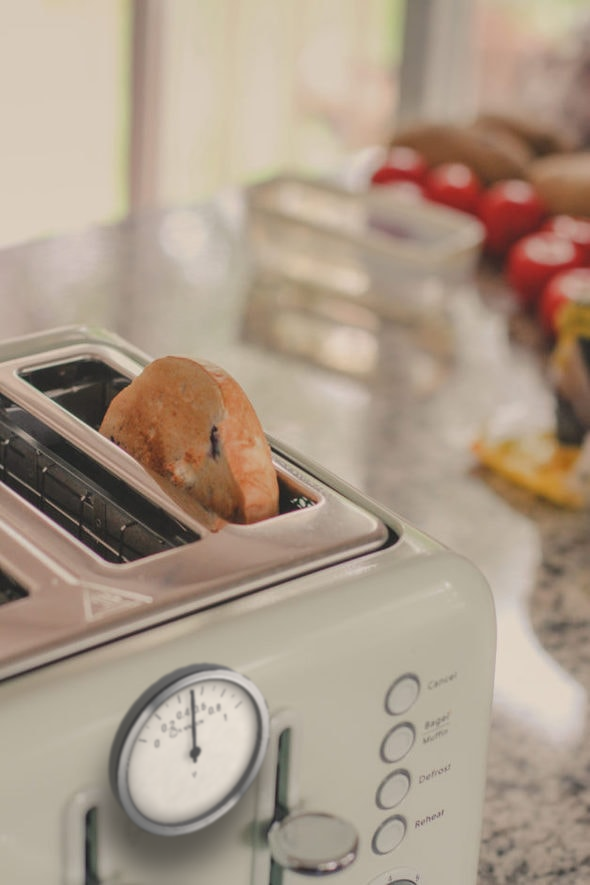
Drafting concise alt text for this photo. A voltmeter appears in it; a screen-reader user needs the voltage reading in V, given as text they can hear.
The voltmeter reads 0.5 V
